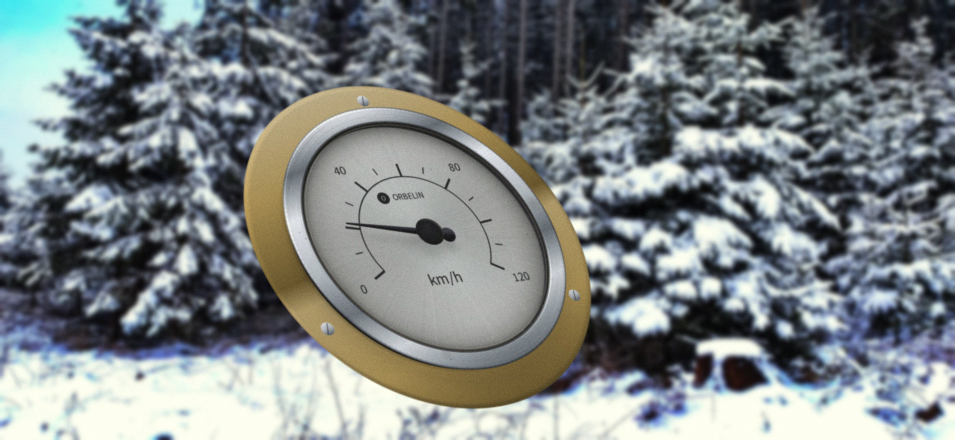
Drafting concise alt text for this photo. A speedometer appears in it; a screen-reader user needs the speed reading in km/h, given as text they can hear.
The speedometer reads 20 km/h
